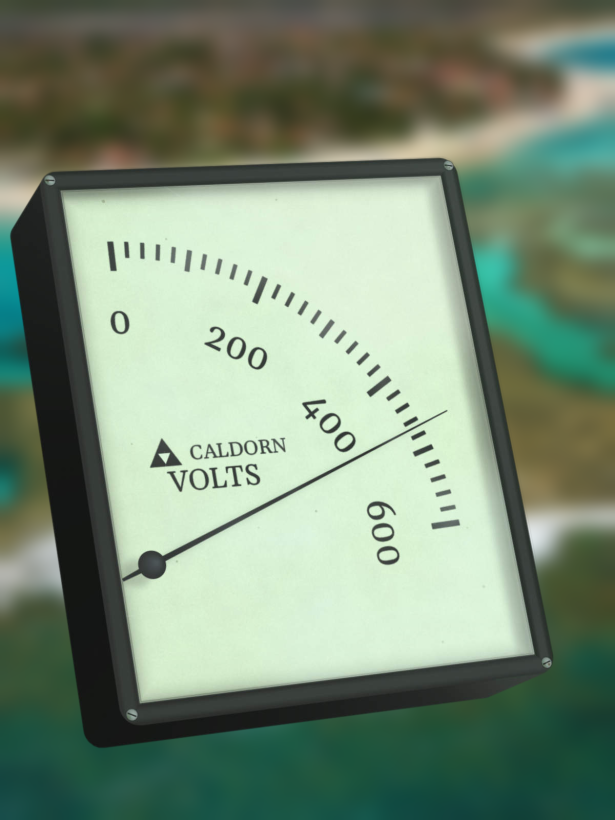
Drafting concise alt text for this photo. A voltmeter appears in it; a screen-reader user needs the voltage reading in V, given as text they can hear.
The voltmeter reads 470 V
